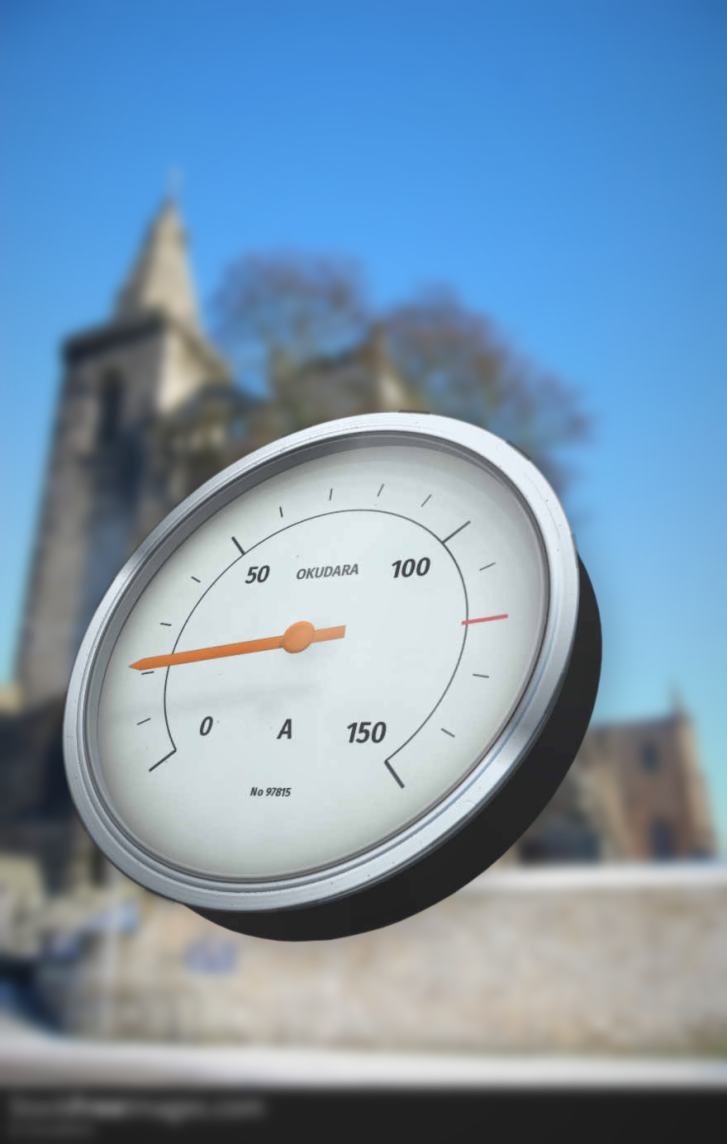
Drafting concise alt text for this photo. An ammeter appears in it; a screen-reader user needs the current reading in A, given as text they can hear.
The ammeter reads 20 A
